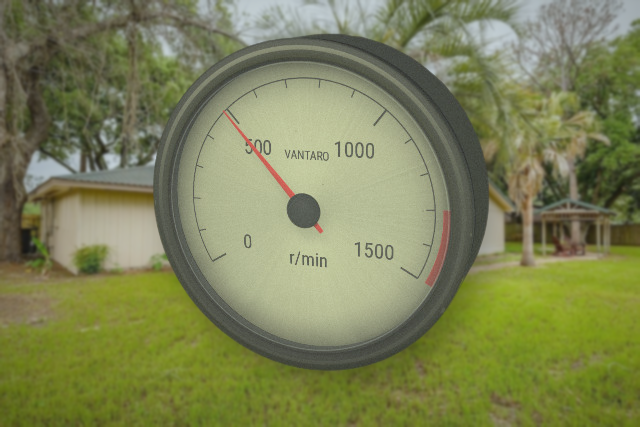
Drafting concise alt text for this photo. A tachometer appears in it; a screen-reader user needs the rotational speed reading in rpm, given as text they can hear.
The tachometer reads 500 rpm
